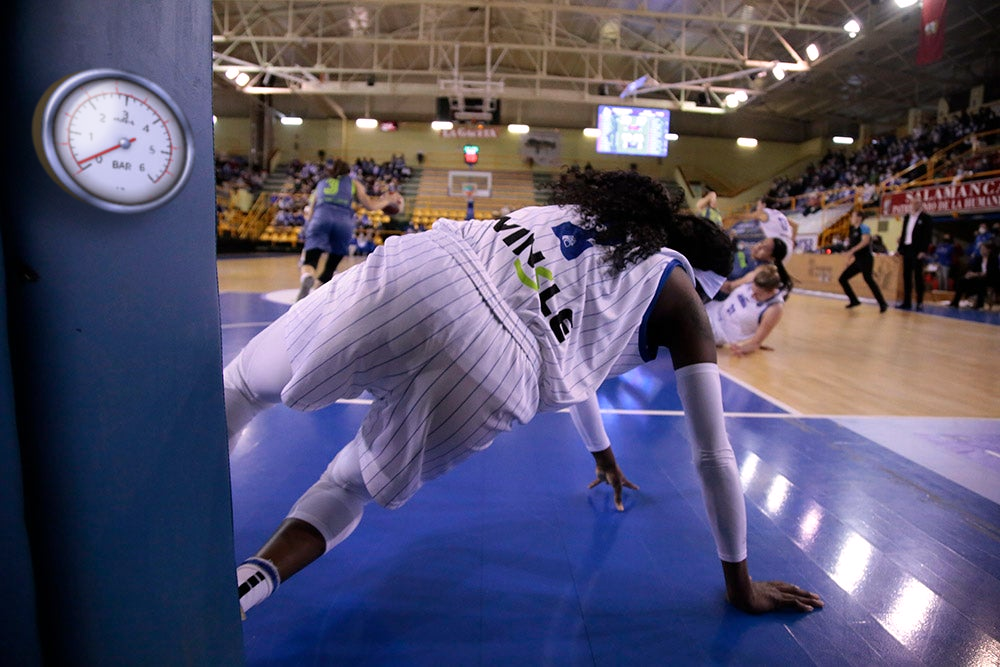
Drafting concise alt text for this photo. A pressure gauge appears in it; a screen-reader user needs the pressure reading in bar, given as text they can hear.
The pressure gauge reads 0.2 bar
